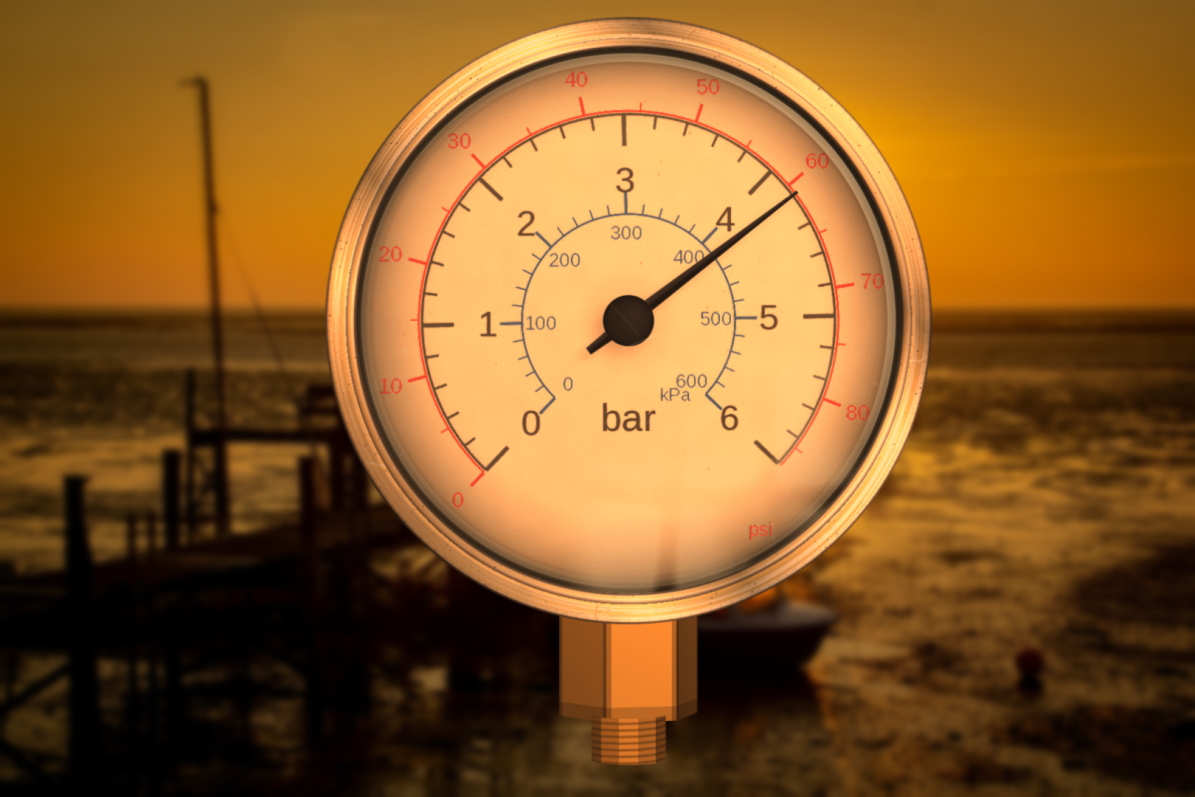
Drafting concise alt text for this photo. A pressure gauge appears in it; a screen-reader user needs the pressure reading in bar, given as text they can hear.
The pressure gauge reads 4.2 bar
